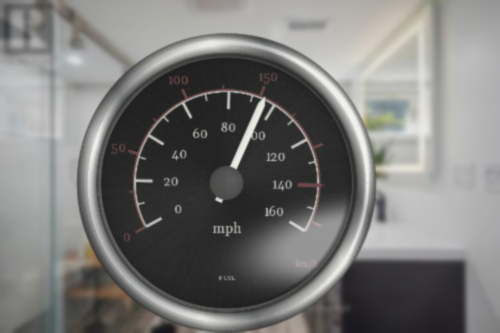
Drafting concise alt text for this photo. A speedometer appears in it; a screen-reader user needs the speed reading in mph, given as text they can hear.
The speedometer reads 95 mph
